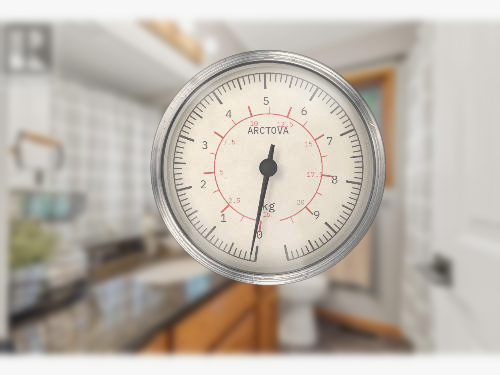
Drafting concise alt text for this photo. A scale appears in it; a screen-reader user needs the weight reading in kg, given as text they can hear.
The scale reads 0.1 kg
